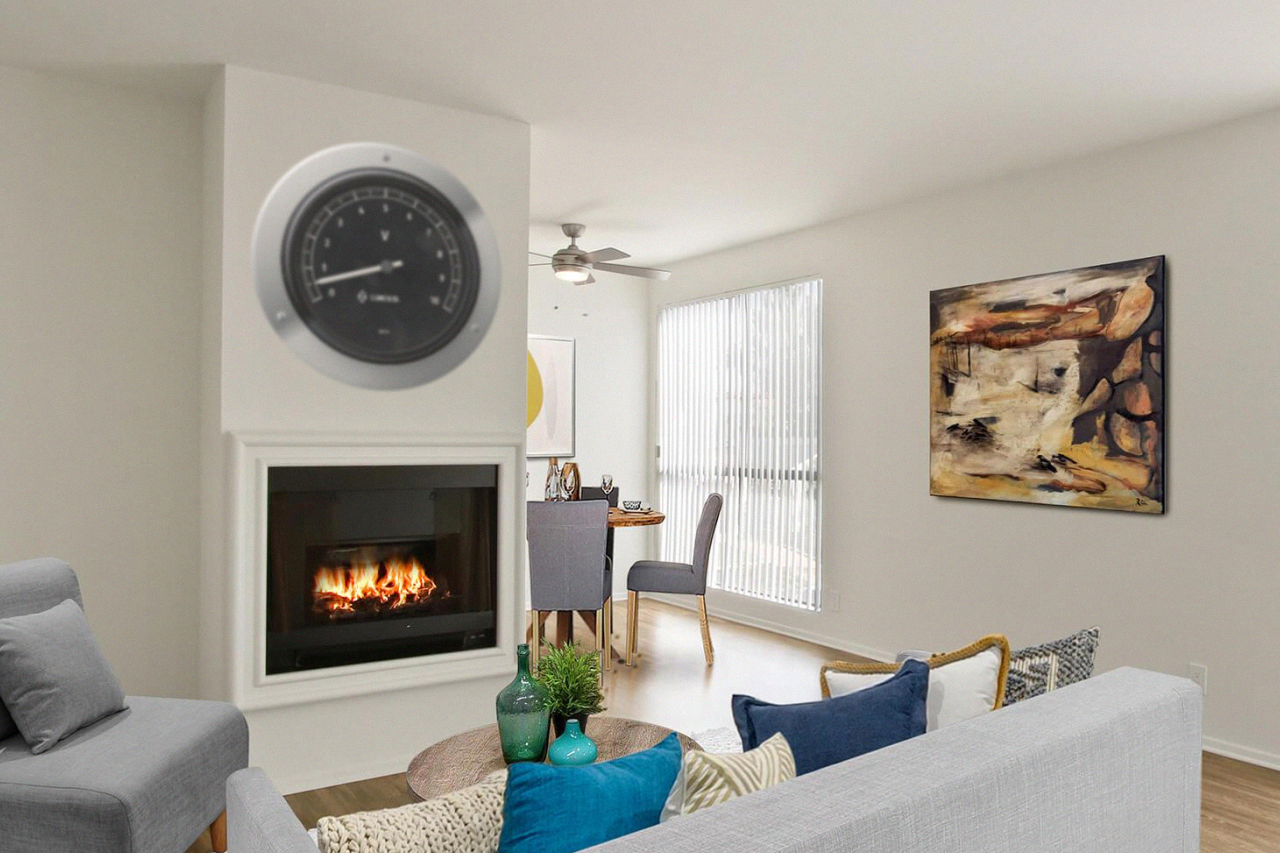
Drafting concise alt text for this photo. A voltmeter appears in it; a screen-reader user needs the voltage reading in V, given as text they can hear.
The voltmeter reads 0.5 V
